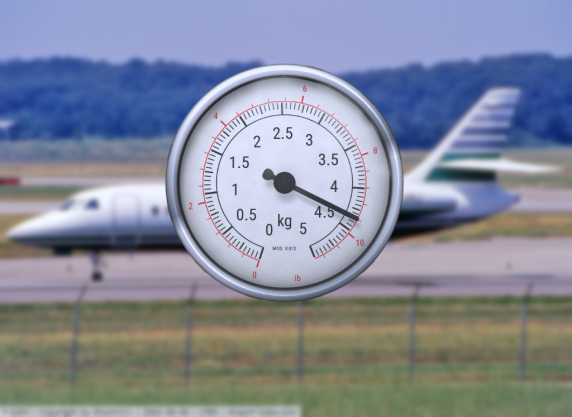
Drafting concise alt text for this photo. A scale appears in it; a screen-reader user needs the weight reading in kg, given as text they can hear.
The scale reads 4.35 kg
